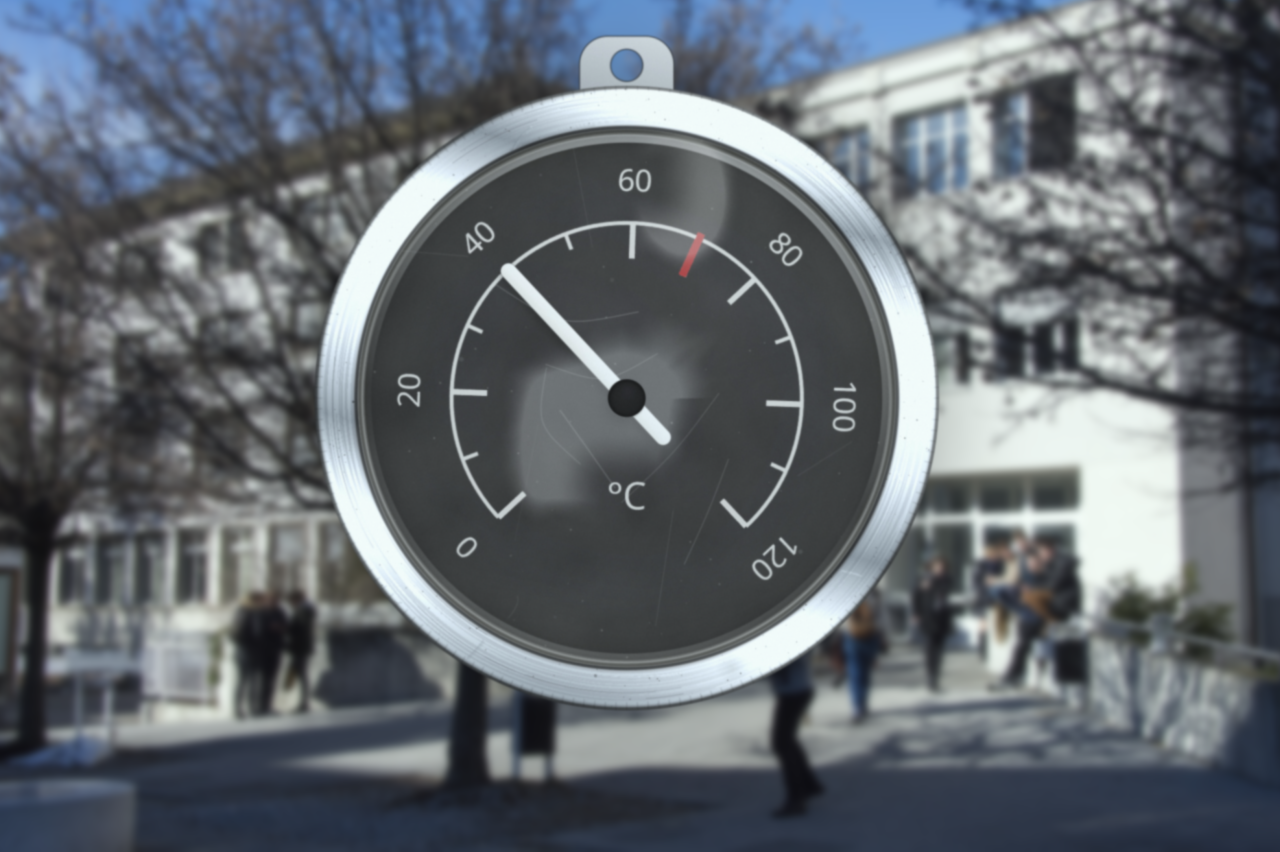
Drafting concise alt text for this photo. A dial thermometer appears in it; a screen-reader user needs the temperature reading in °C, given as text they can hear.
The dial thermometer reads 40 °C
